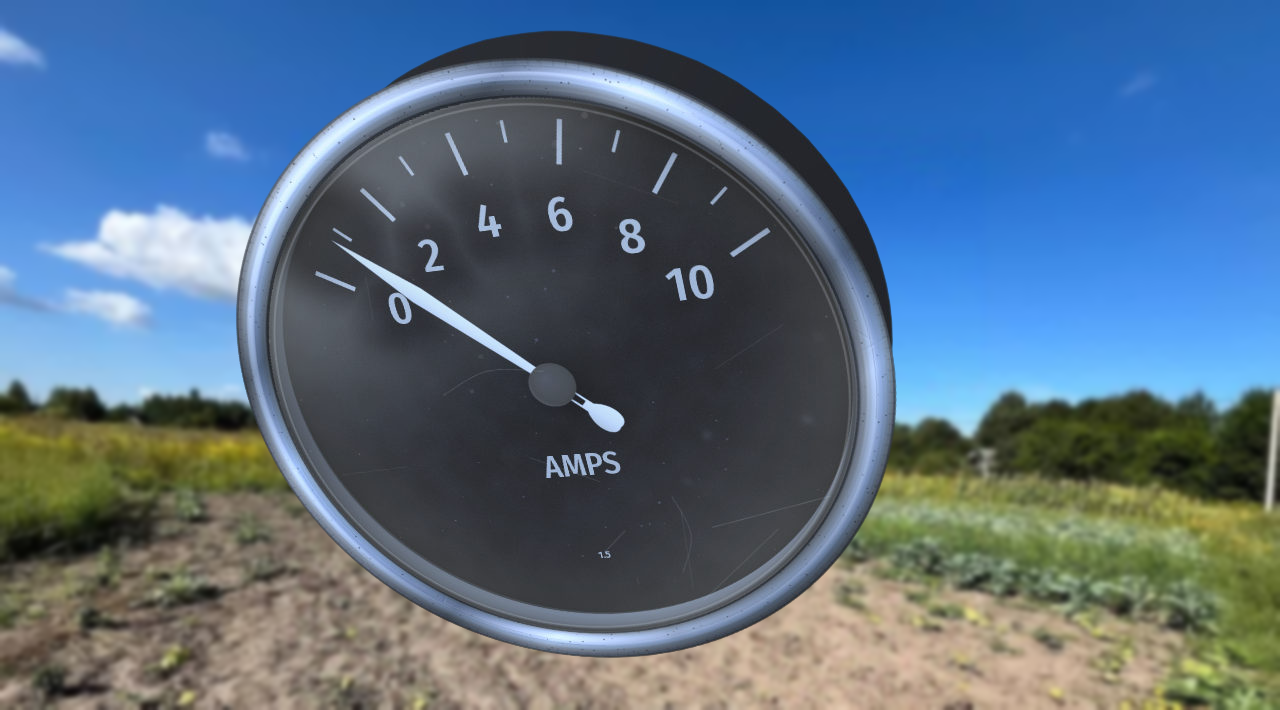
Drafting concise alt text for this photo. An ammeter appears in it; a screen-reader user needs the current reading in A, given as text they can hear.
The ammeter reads 1 A
